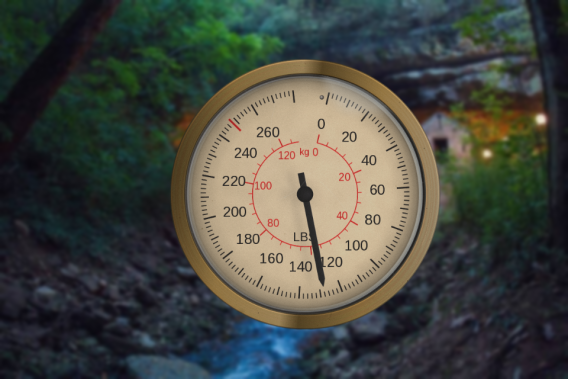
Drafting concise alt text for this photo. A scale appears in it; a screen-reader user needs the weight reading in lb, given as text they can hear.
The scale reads 128 lb
